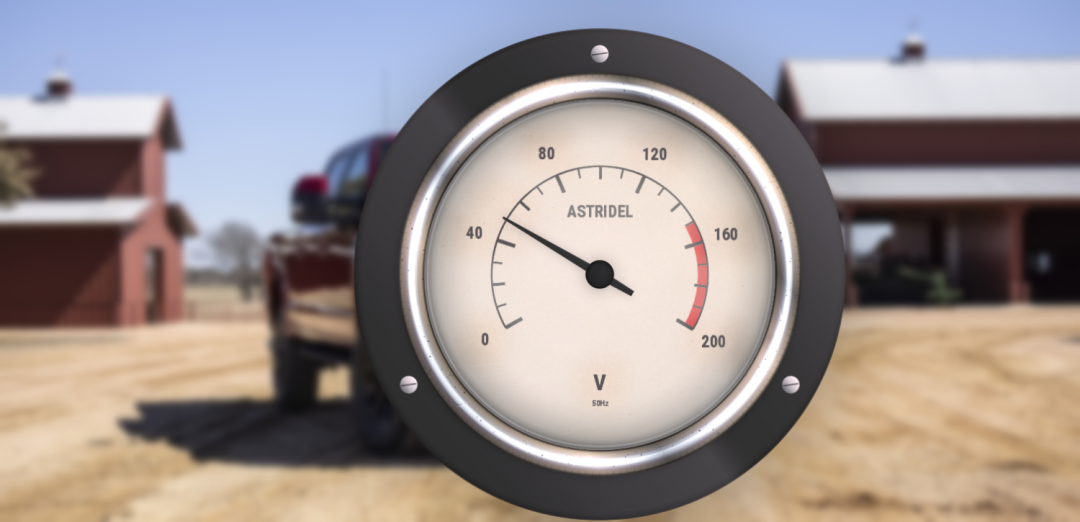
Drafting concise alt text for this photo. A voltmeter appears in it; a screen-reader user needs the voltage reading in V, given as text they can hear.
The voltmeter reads 50 V
